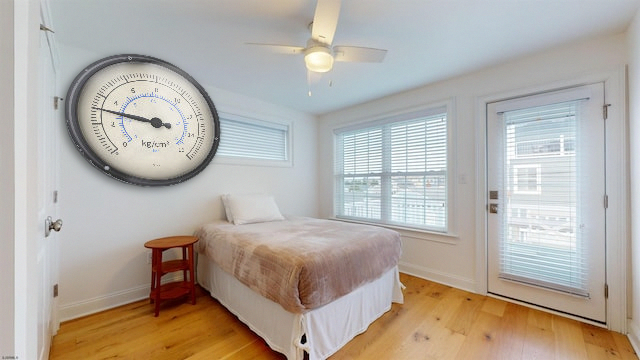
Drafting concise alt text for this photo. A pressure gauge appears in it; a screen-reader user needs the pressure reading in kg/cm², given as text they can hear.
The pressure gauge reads 3 kg/cm²
